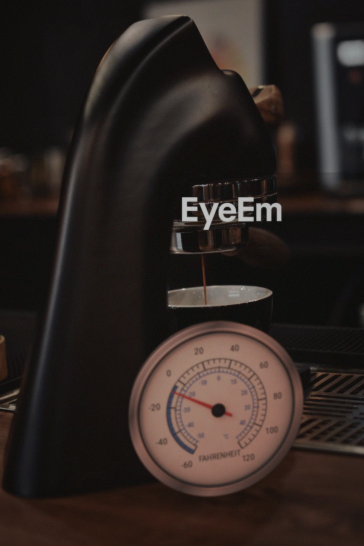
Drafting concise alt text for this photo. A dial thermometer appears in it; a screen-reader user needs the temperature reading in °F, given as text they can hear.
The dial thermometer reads -8 °F
